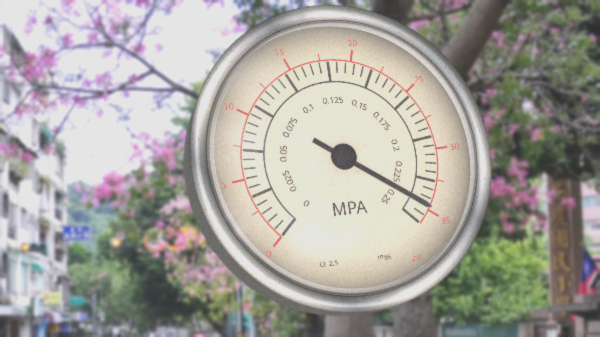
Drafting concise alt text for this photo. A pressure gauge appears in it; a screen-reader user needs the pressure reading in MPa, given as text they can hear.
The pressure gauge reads 0.24 MPa
